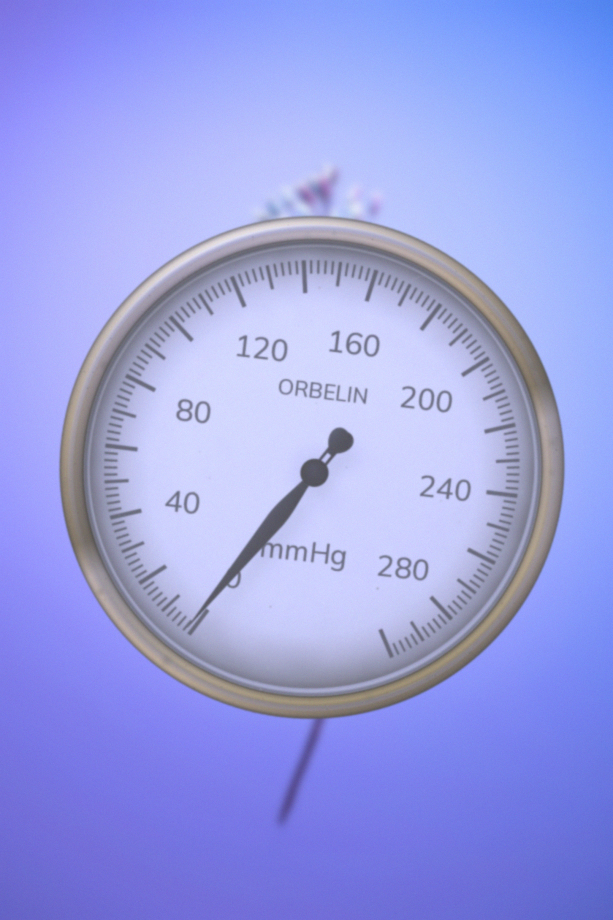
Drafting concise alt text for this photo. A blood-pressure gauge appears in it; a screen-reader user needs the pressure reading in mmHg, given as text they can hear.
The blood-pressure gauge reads 2 mmHg
